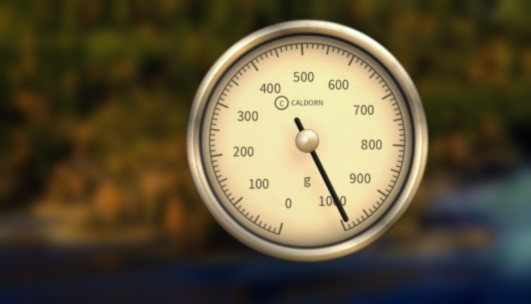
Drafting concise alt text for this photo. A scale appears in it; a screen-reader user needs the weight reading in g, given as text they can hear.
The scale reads 990 g
